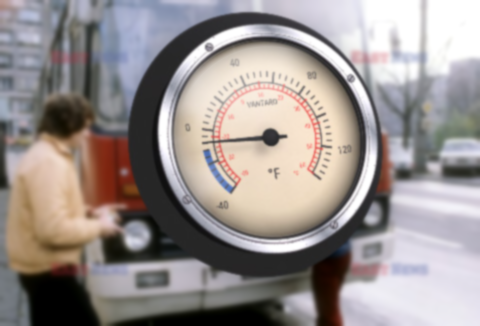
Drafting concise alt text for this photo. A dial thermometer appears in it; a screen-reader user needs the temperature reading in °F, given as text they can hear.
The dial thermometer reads -8 °F
